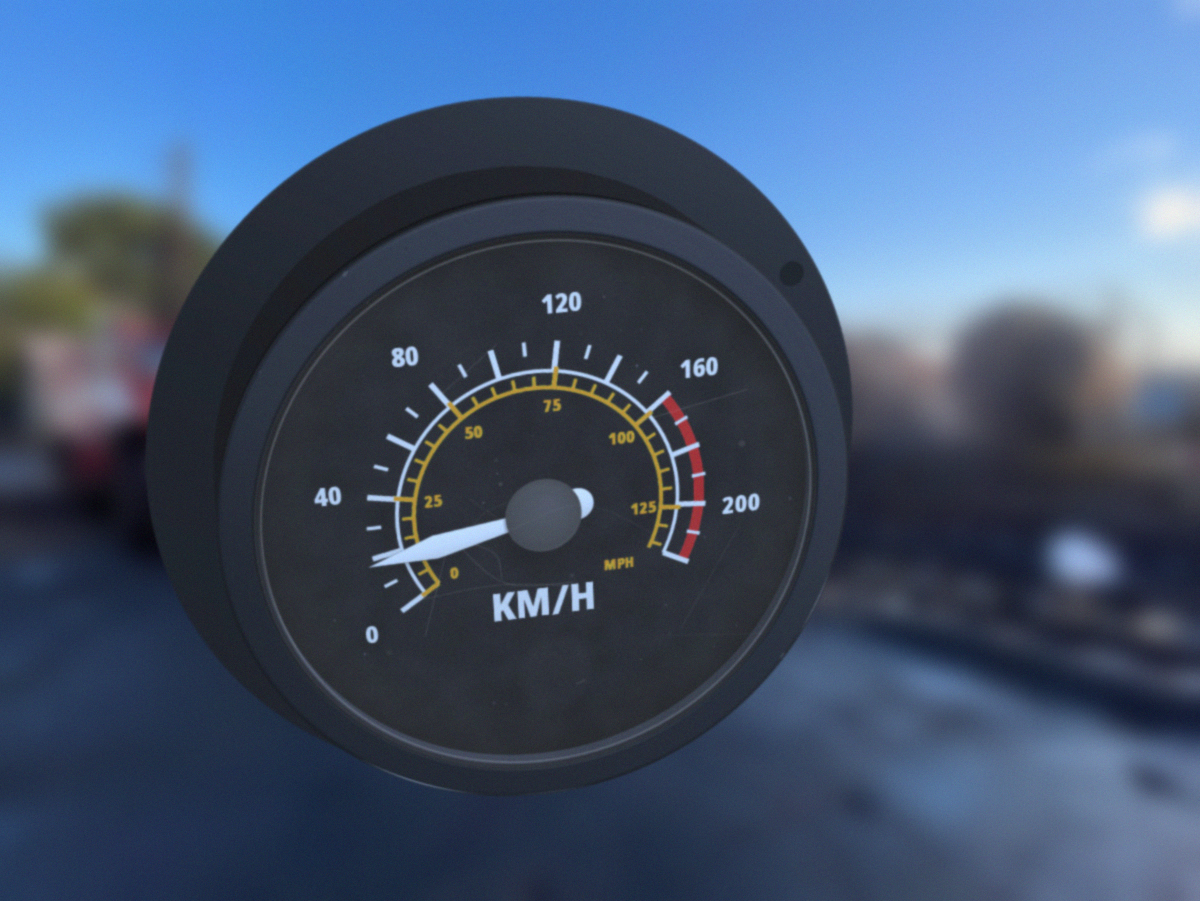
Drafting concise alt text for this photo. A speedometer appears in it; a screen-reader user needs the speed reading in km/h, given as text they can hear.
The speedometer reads 20 km/h
